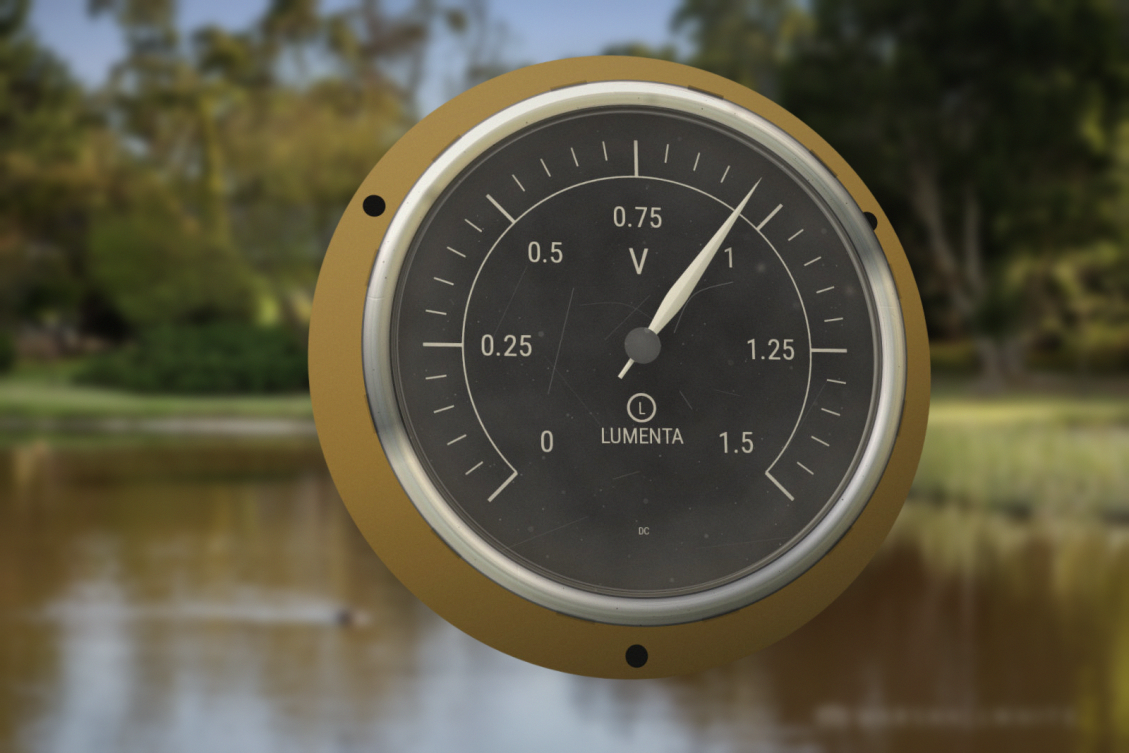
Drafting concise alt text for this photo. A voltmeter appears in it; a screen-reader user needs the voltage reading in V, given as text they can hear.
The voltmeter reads 0.95 V
